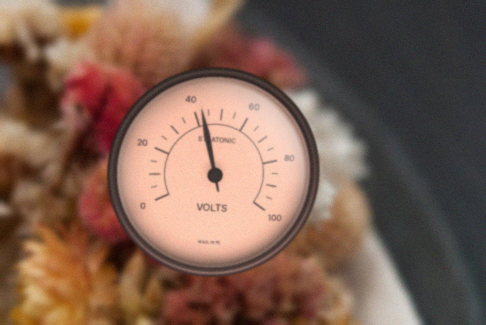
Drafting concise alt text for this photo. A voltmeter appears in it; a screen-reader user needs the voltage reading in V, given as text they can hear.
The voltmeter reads 42.5 V
